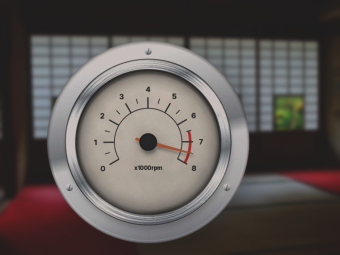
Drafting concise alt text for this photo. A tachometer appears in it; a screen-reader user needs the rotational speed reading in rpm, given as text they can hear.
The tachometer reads 7500 rpm
